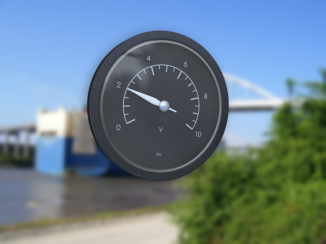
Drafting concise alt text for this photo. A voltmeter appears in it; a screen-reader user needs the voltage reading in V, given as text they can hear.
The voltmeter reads 2 V
